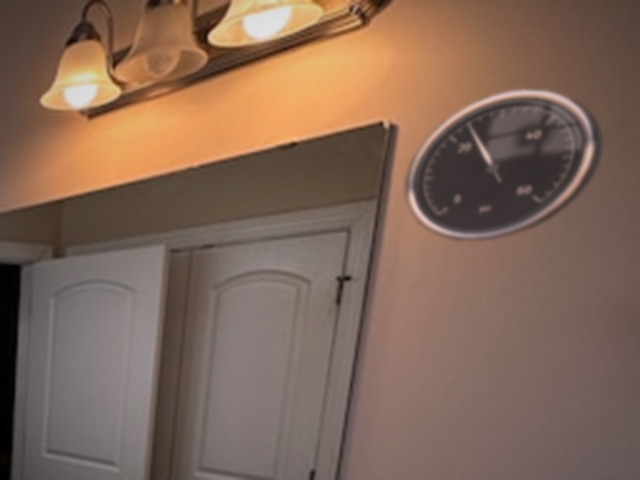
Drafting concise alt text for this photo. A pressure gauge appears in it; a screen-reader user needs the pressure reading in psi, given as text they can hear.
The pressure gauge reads 24 psi
